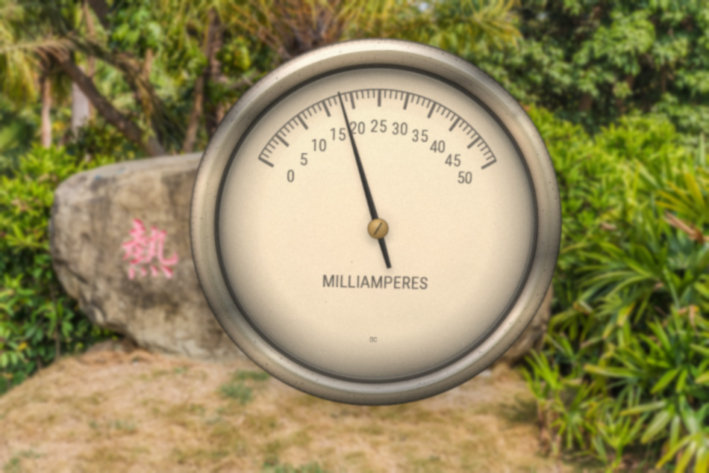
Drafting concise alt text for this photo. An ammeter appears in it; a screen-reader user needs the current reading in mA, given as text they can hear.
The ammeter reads 18 mA
